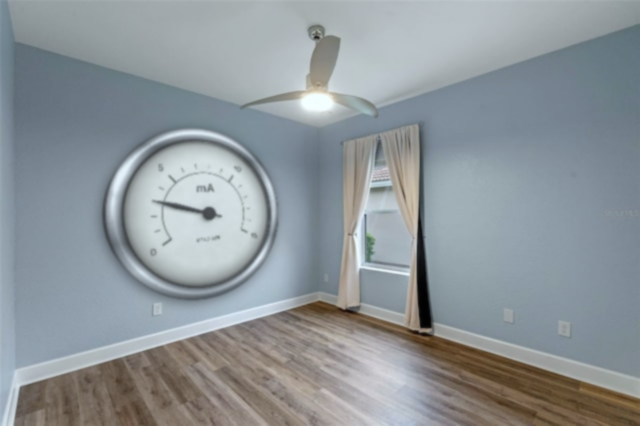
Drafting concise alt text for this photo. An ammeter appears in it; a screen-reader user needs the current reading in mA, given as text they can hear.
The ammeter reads 3 mA
